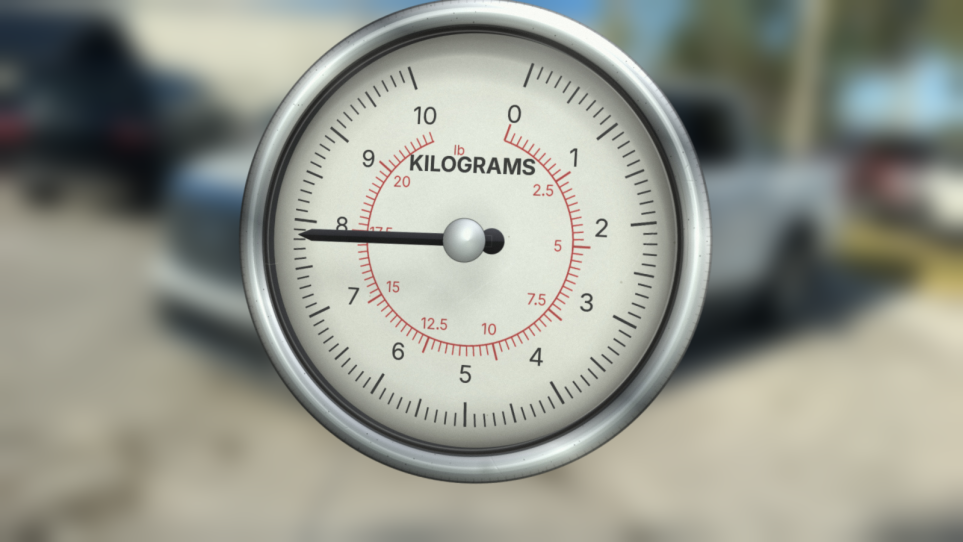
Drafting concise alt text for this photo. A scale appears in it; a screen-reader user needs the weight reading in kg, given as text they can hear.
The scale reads 7.85 kg
